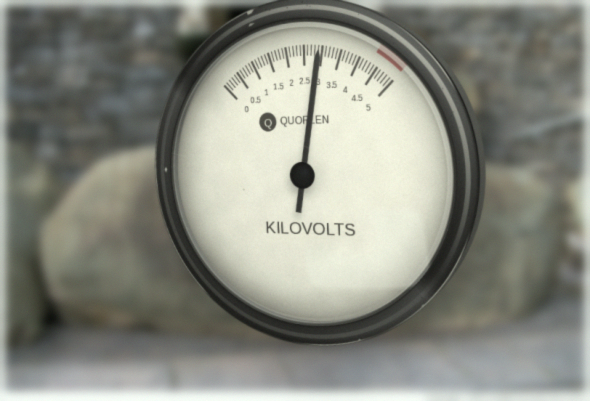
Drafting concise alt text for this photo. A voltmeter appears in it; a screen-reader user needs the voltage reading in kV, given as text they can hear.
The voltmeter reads 3 kV
